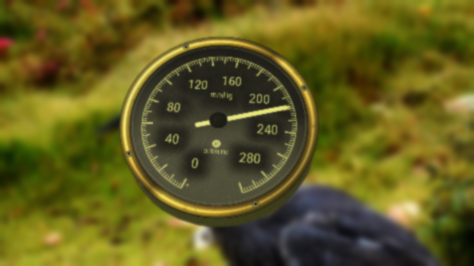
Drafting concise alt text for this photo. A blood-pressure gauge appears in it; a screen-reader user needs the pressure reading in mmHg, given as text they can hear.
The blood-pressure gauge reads 220 mmHg
